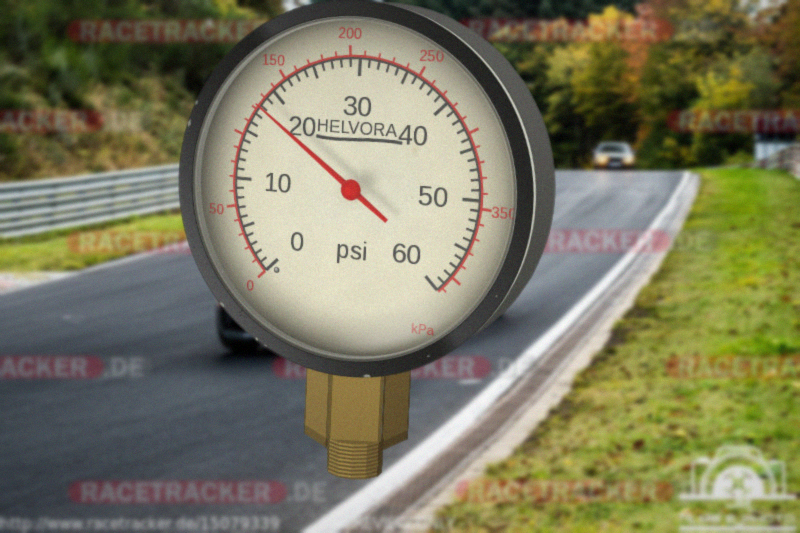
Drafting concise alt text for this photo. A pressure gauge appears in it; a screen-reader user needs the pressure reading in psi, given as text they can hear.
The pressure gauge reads 18 psi
